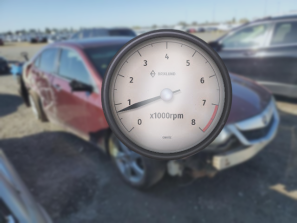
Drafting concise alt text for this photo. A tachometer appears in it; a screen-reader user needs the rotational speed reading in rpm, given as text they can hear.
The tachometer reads 750 rpm
